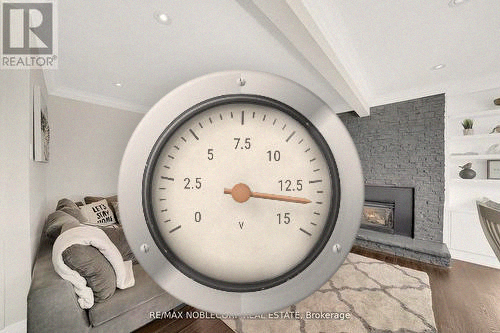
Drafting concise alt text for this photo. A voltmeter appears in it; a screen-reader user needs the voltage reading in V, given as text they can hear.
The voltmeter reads 13.5 V
